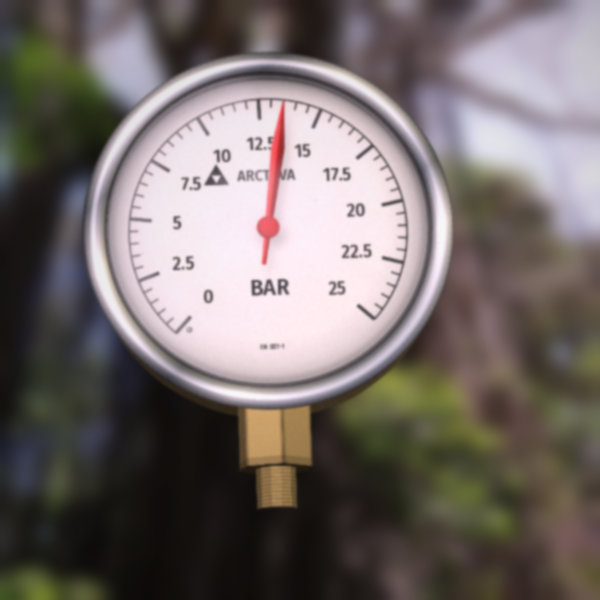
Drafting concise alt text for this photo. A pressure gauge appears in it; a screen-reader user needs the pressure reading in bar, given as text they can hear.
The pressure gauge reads 13.5 bar
